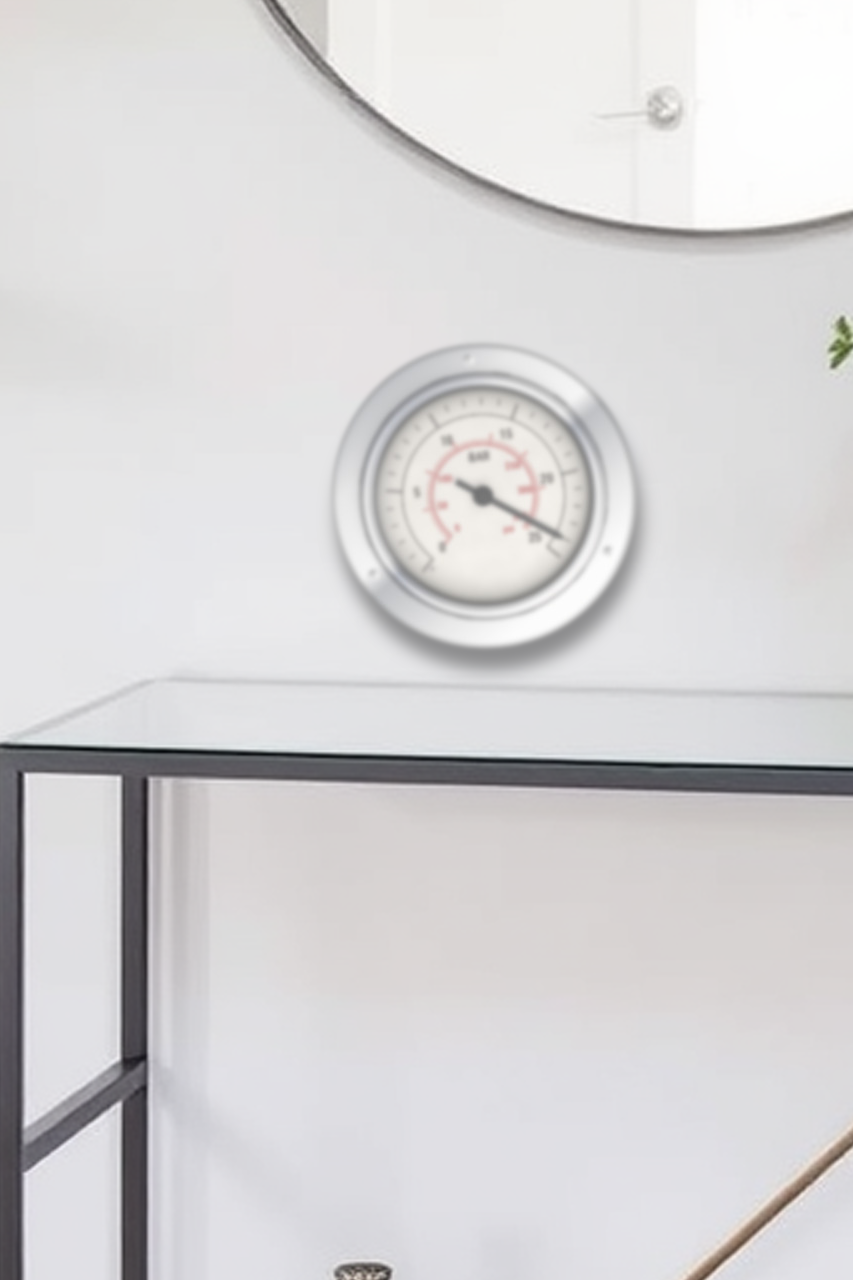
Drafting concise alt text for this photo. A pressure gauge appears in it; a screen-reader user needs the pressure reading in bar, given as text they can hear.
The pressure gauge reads 24 bar
